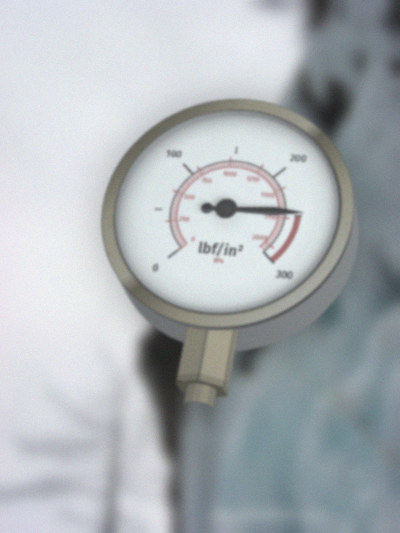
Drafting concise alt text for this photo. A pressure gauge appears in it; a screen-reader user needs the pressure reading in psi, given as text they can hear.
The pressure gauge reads 250 psi
